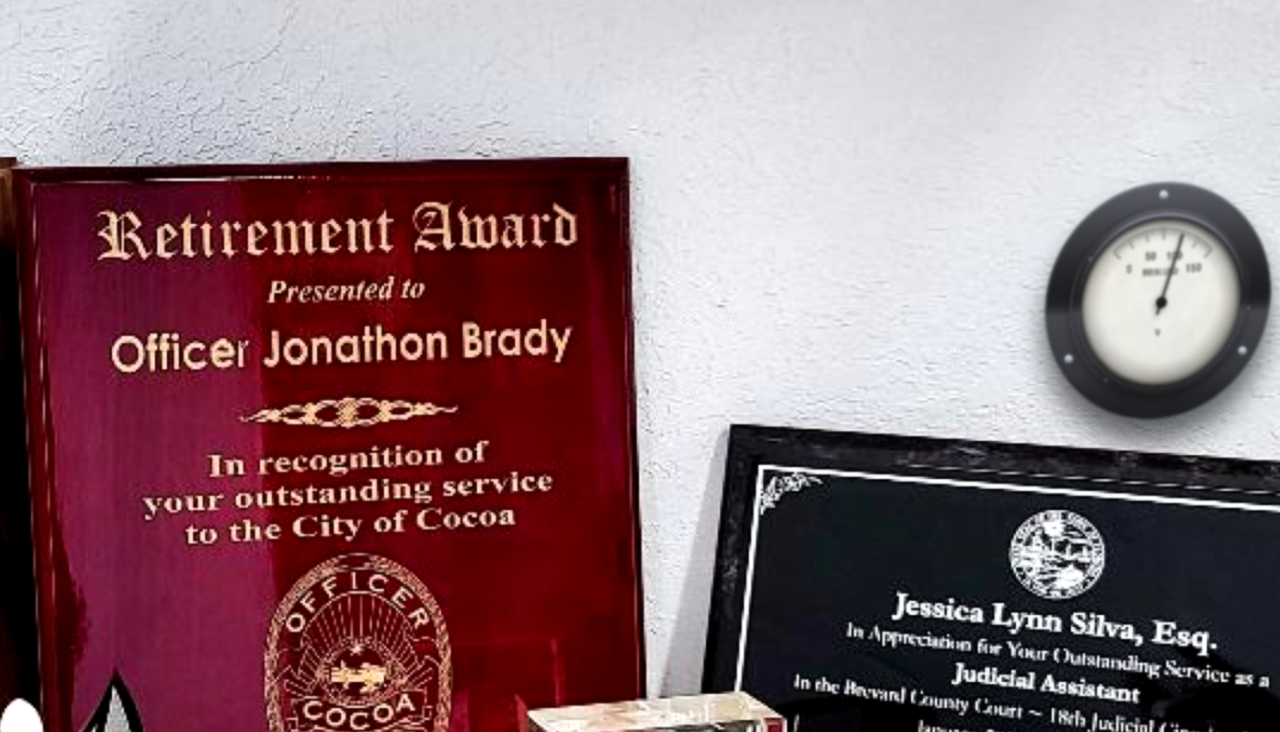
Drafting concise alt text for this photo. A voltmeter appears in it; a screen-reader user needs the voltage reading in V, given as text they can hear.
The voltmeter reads 100 V
